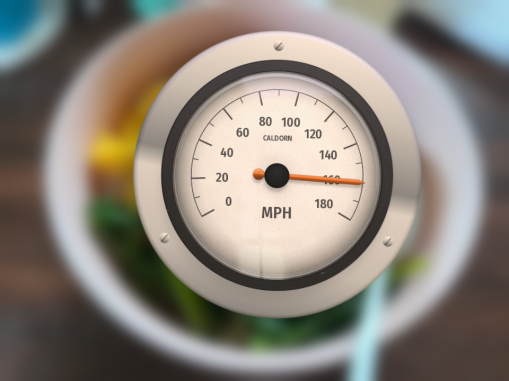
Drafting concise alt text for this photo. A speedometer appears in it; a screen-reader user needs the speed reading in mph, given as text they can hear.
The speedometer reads 160 mph
